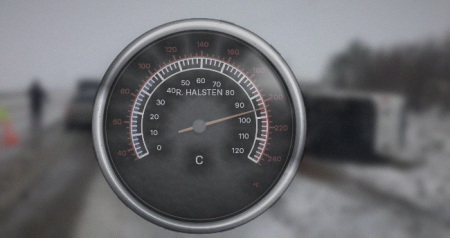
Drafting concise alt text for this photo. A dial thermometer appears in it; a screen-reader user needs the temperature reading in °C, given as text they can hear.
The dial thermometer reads 96 °C
